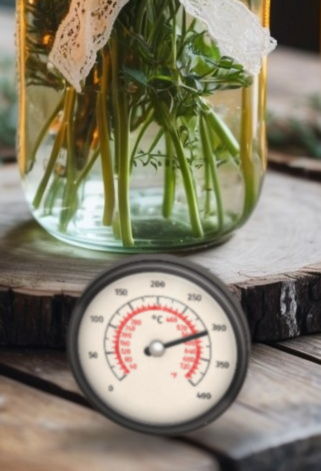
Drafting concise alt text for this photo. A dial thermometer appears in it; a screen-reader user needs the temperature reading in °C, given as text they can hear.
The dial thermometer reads 300 °C
